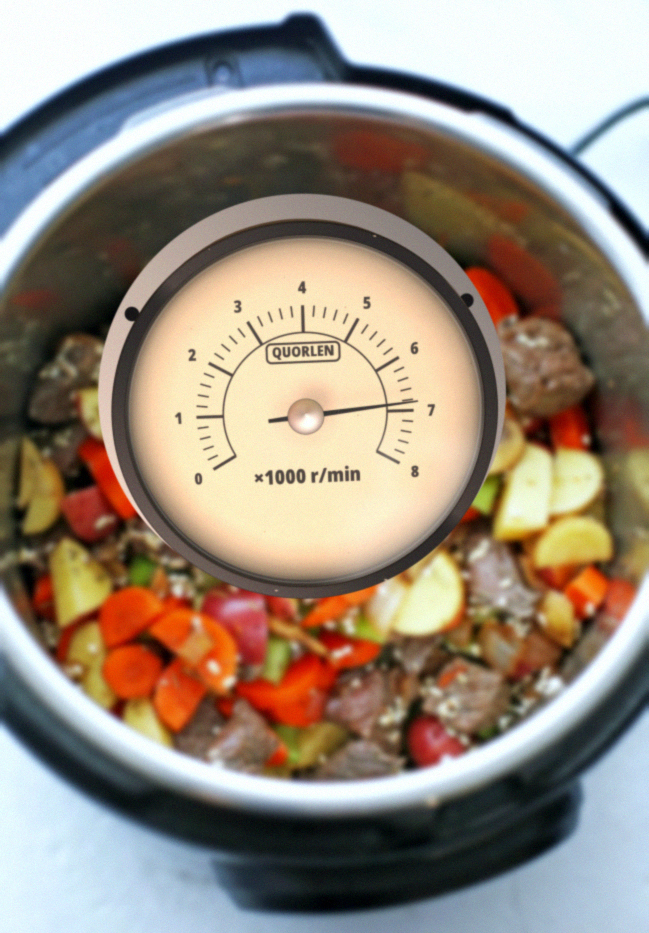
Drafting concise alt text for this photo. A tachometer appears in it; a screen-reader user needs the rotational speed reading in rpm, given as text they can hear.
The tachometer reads 6800 rpm
